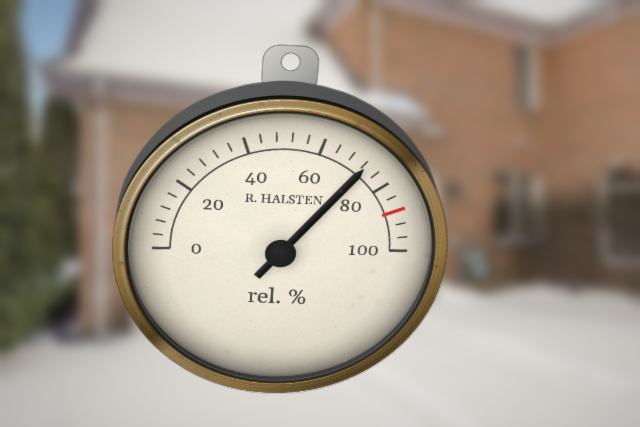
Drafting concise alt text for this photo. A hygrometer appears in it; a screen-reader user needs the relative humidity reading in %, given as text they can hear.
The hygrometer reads 72 %
